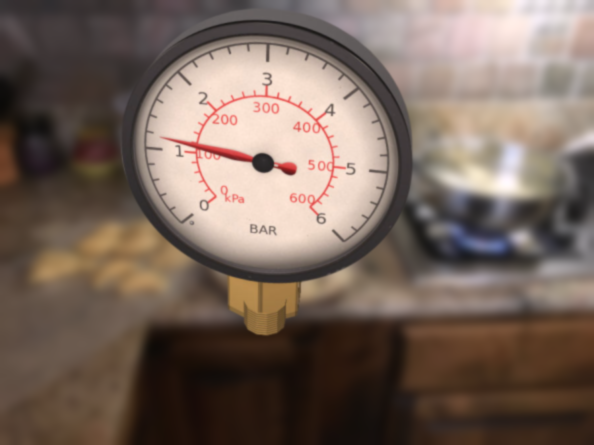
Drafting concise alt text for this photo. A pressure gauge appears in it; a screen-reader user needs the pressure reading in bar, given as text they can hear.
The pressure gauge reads 1.2 bar
